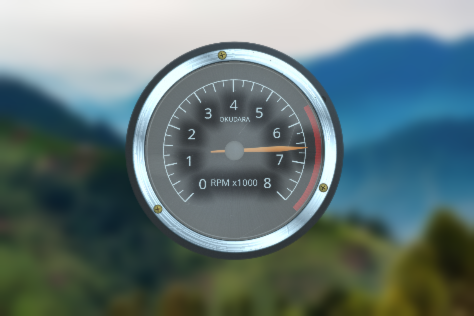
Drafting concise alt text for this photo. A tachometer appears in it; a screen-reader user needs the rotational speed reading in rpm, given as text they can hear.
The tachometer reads 6625 rpm
